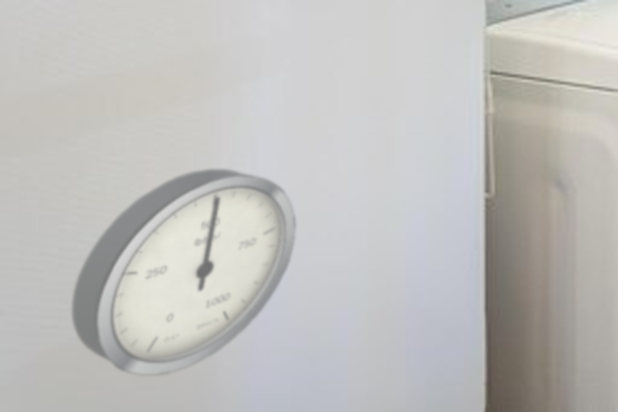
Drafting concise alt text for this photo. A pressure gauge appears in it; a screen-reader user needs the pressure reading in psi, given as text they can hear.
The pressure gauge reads 500 psi
